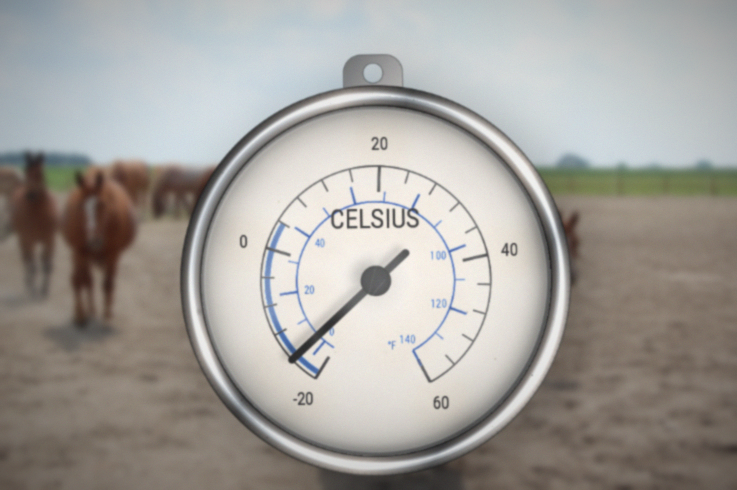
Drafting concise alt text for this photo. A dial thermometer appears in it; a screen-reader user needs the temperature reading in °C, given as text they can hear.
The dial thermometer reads -16 °C
